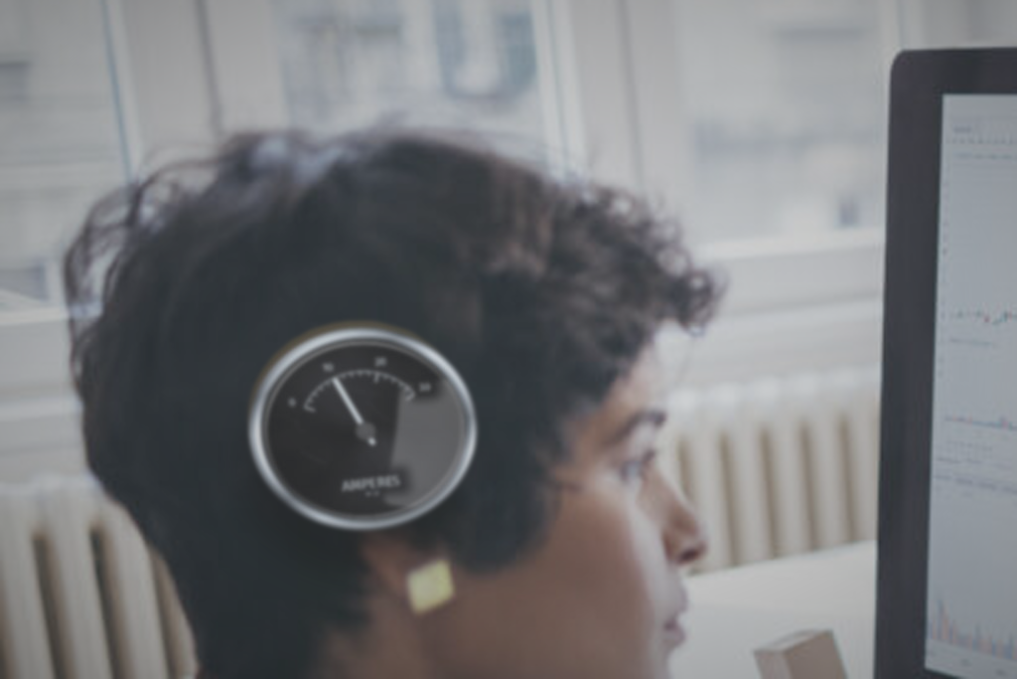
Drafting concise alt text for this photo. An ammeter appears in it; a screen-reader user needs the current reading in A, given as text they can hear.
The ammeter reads 10 A
